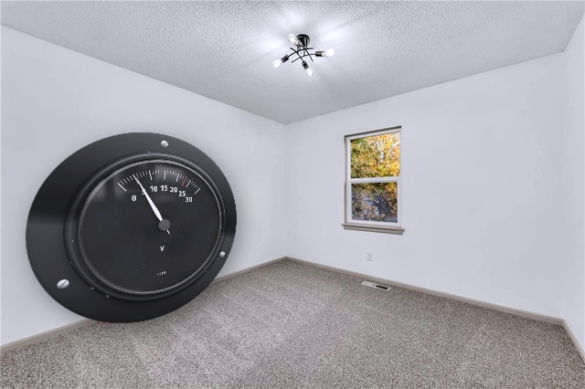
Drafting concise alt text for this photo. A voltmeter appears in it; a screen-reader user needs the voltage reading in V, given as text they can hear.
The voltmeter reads 5 V
